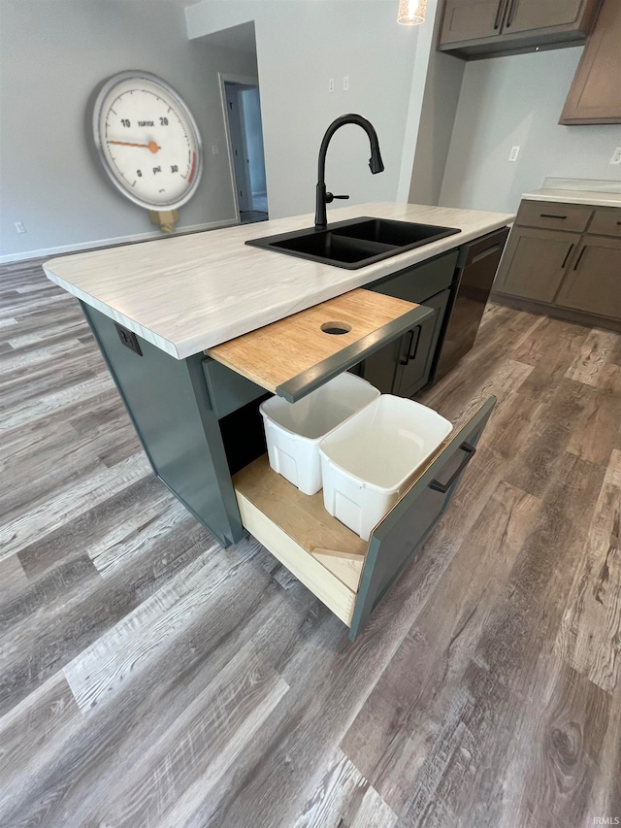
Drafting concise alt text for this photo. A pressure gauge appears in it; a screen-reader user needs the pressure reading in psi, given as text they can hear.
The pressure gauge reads 6 psi
